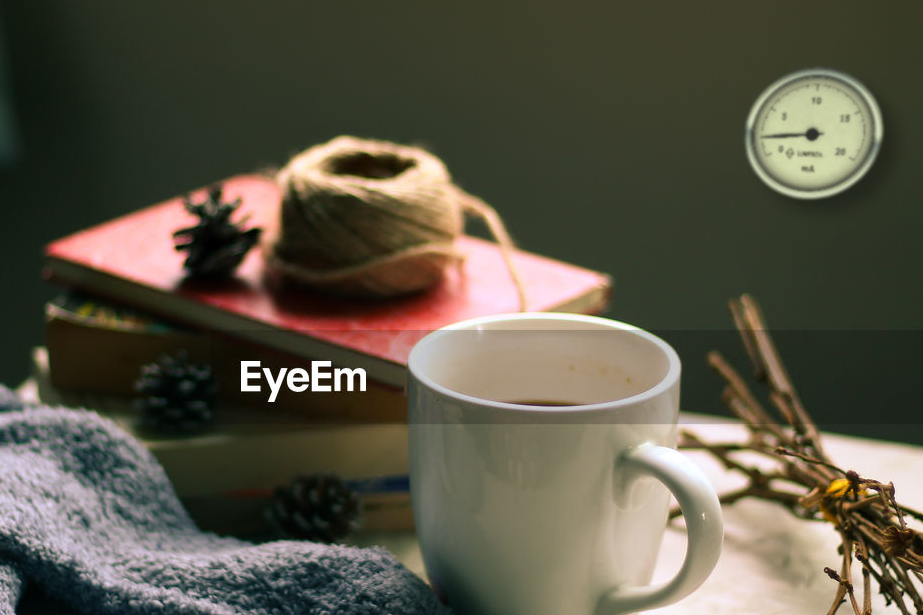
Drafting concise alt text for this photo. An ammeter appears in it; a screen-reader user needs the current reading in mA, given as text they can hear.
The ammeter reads 2 mA
